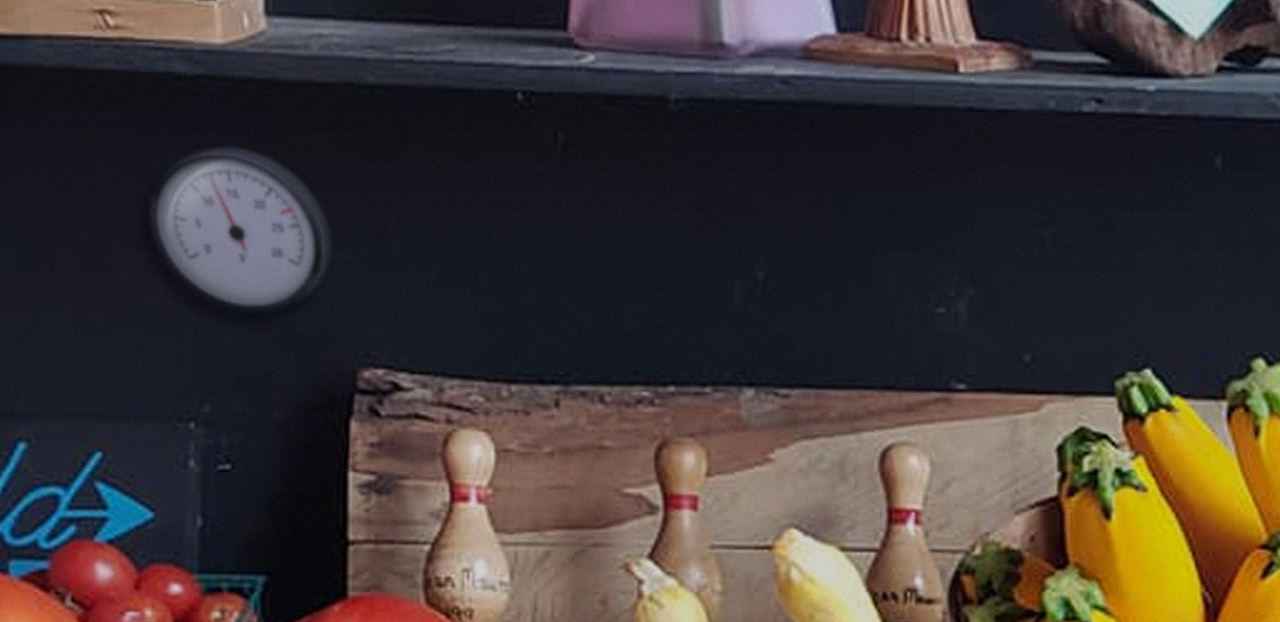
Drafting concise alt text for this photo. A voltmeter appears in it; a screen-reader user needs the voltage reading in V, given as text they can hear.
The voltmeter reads 13 V
